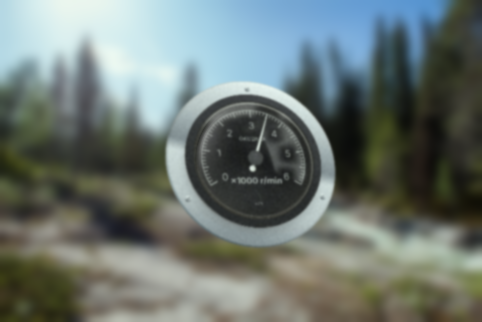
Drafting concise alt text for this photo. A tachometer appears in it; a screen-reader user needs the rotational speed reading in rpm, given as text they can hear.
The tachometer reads 3500 rpm
